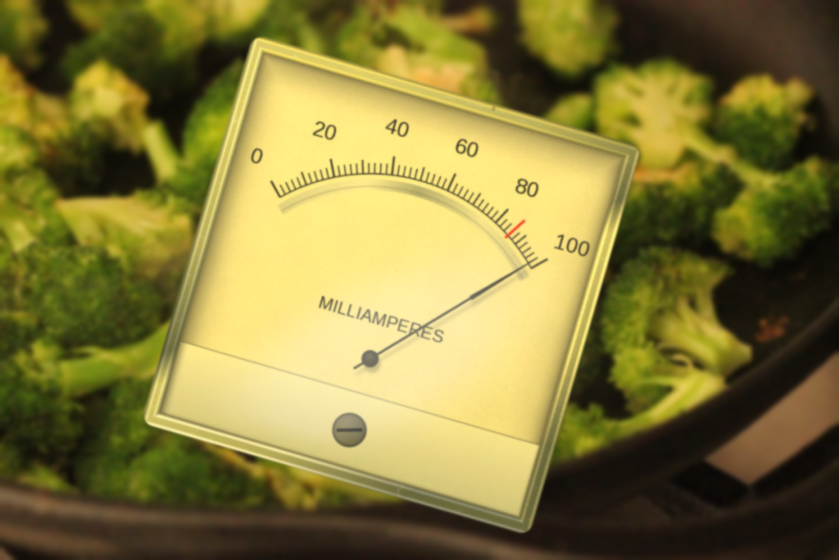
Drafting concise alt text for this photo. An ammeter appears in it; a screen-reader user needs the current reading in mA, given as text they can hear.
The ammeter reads 98 mA
